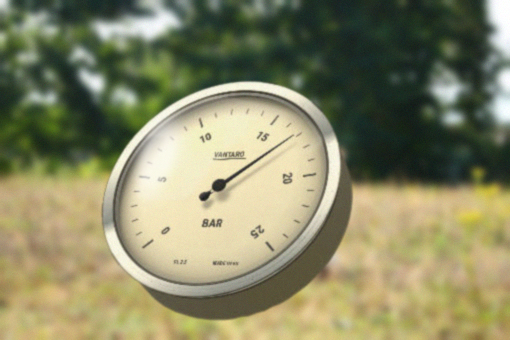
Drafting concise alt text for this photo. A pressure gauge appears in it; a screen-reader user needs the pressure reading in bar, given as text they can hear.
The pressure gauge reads 17 bar
